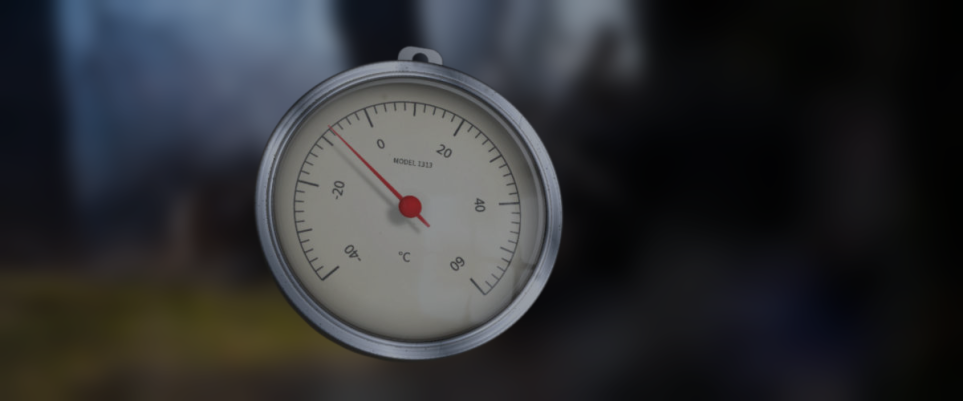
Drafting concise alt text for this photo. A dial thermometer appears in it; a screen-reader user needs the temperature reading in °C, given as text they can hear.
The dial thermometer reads -8 °C
